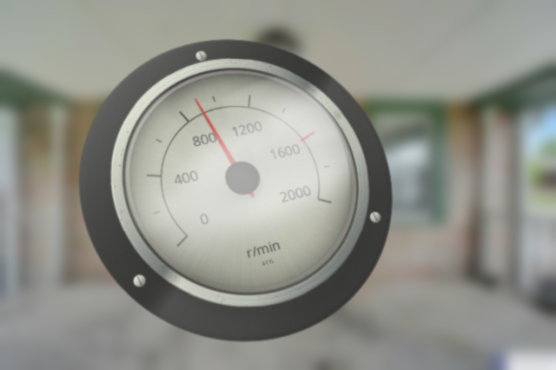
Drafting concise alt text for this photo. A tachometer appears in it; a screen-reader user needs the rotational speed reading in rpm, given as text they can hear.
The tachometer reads 900 rpm
